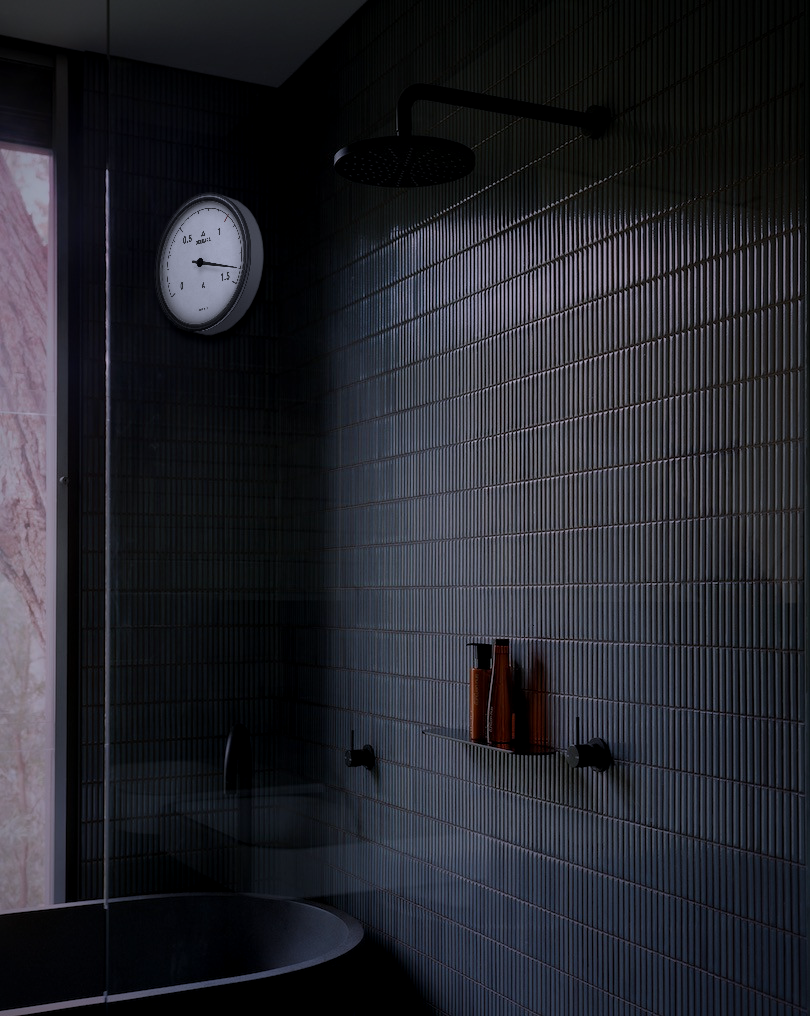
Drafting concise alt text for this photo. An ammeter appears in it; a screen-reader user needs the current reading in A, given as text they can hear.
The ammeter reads 1.4 A
